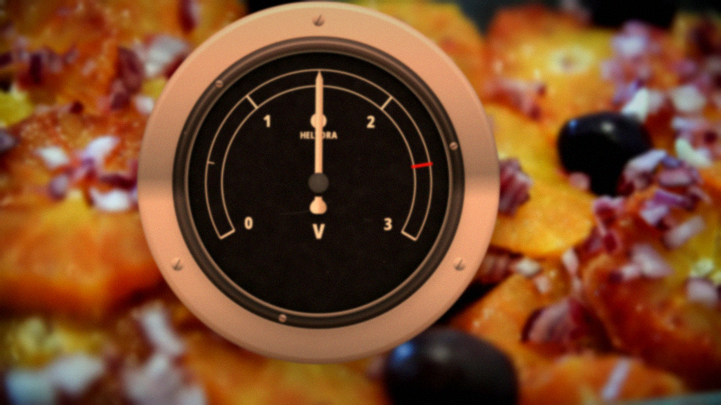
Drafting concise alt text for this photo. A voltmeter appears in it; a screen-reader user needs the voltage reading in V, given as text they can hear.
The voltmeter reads 1.5 V
